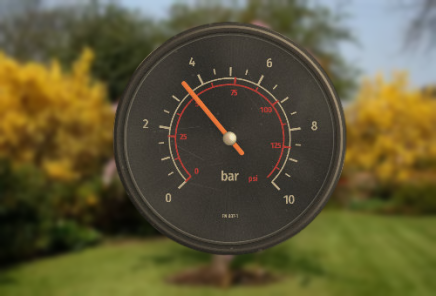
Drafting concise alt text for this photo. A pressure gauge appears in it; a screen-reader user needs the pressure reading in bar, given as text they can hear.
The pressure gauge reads 3.5 bar
